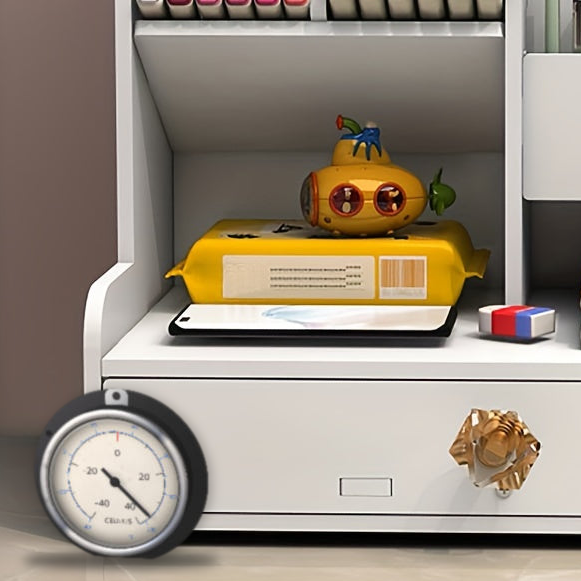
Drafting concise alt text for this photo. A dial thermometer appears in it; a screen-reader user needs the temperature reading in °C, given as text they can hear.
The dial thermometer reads 35 °C
